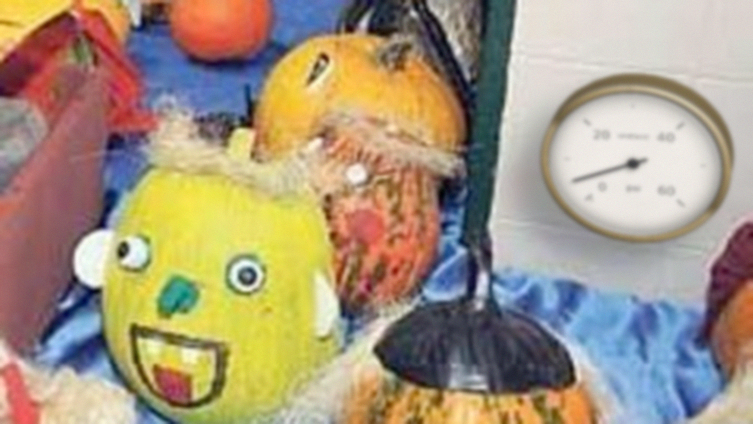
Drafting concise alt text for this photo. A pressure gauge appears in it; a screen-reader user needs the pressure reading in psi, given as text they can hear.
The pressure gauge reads 5 psi
